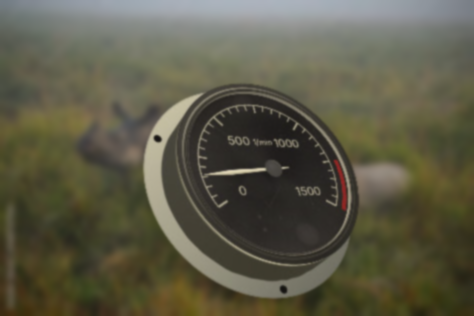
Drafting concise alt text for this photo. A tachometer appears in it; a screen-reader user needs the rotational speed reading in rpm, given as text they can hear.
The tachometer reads 150 rpm
